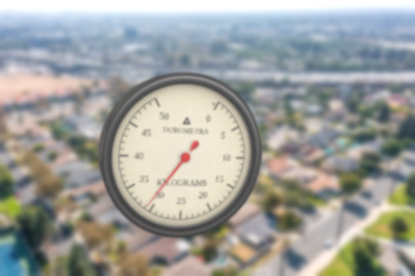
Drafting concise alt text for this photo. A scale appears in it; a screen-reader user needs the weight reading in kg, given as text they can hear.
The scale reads 31 kg
